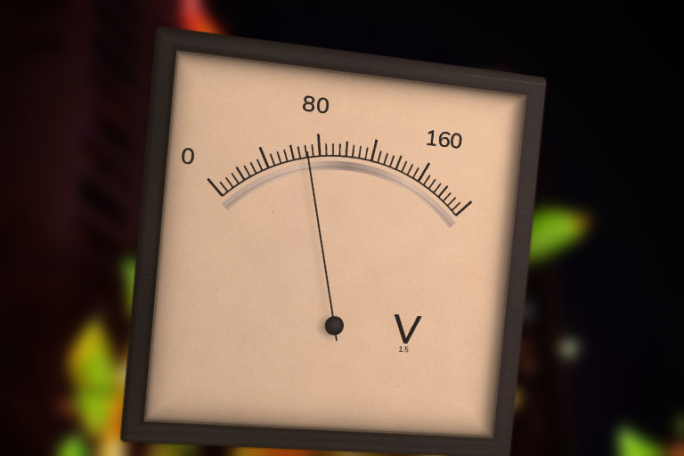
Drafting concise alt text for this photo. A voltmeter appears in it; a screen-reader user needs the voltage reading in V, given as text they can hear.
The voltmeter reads 70 V
